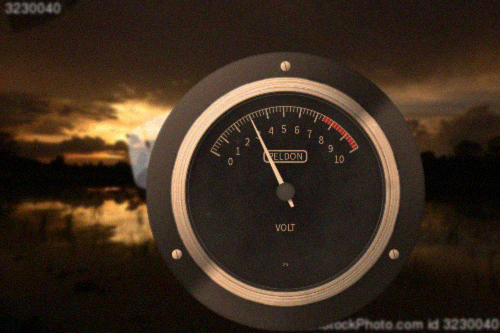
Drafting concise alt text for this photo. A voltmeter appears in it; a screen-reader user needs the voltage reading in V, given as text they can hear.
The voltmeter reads 3 V
